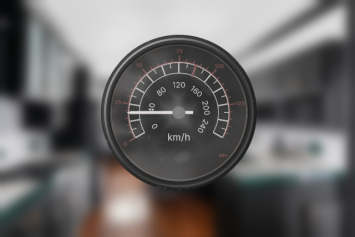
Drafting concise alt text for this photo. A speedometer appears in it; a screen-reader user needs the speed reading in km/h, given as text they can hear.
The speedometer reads 30 km/h
